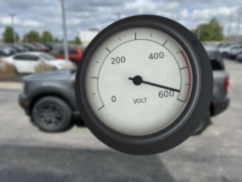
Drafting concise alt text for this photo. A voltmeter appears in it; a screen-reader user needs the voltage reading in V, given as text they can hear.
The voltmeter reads 575 V
